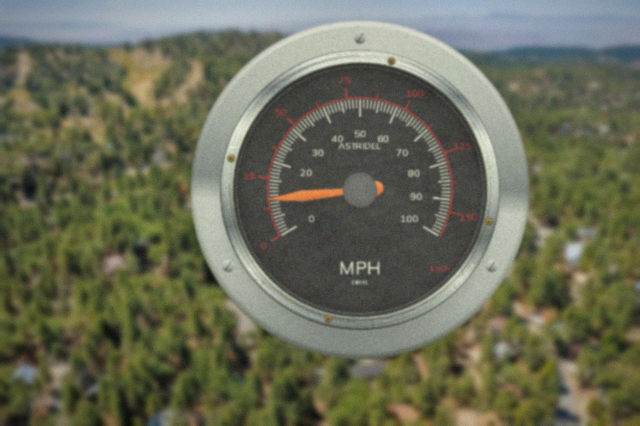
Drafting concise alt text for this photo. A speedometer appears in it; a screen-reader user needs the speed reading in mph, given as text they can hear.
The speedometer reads 10 mph
